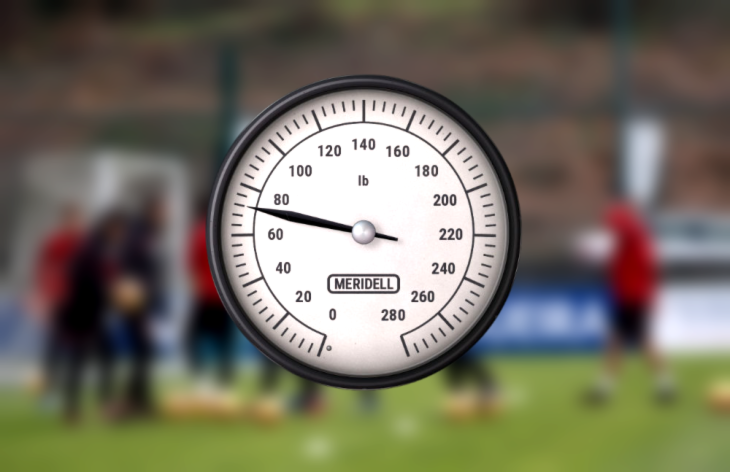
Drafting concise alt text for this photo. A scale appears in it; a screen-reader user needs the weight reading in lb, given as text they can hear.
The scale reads 72 lb
